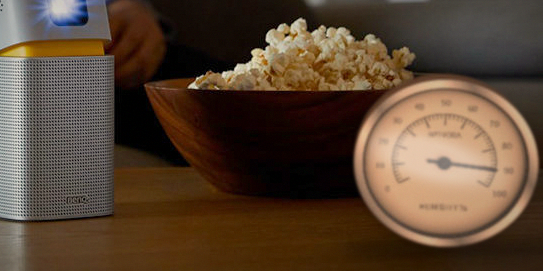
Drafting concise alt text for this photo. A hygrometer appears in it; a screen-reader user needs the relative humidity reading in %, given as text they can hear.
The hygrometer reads 90 %
